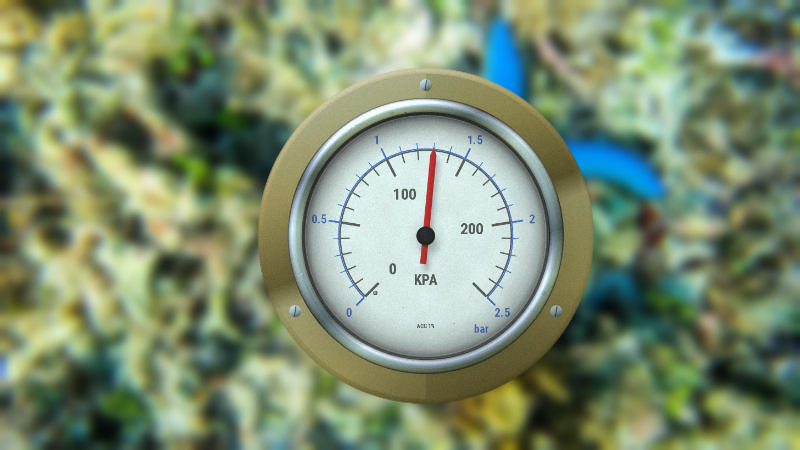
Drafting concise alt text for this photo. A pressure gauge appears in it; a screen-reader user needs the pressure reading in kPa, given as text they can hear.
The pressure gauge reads 130 kPa
